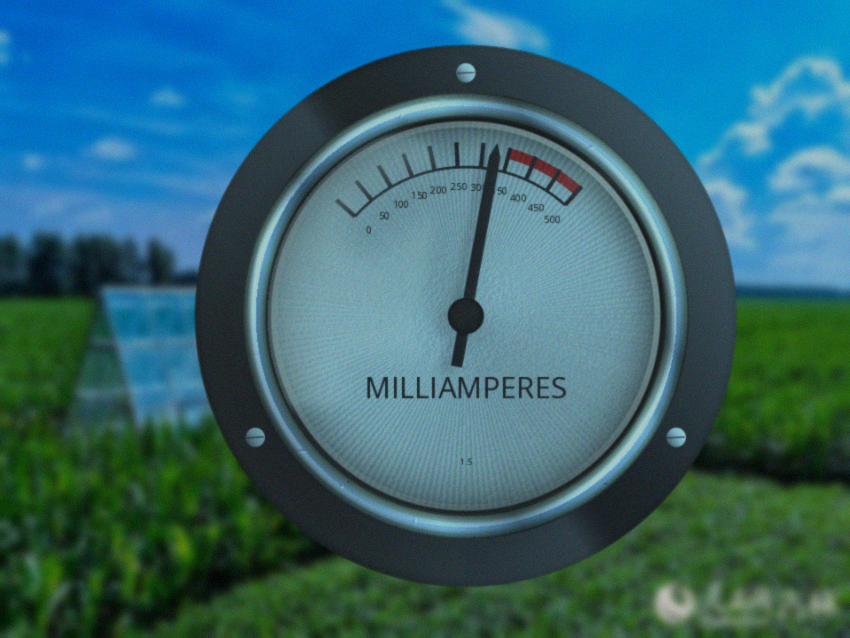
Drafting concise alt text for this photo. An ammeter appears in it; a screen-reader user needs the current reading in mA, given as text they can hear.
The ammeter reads 325 mA
